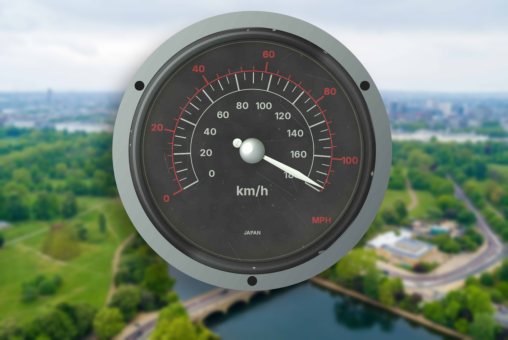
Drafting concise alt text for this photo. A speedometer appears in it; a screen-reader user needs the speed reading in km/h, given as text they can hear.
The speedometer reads 177.5 km/h
